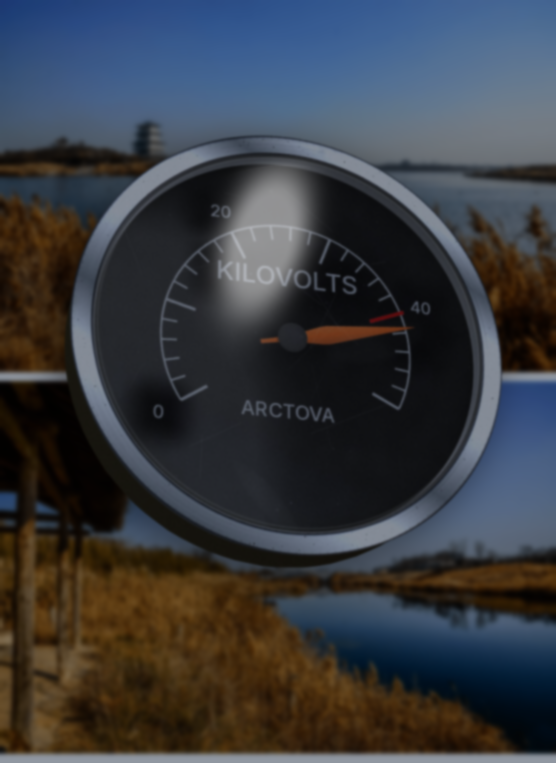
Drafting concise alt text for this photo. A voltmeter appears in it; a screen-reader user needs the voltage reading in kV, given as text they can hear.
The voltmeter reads 42 kV
